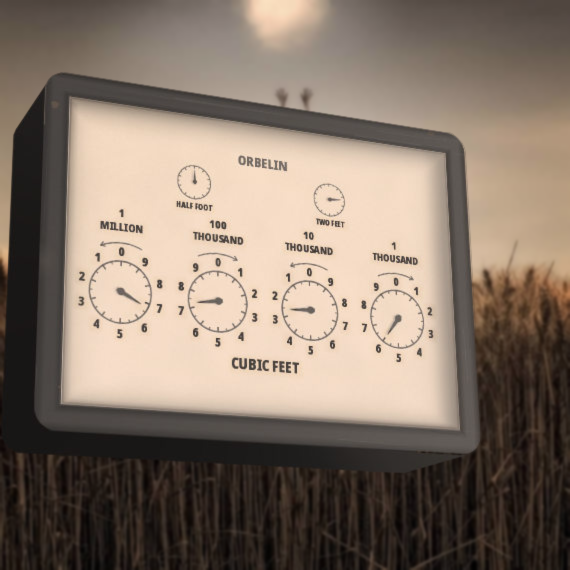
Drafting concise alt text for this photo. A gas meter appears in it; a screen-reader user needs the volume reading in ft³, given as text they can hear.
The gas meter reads 672600 ft³
